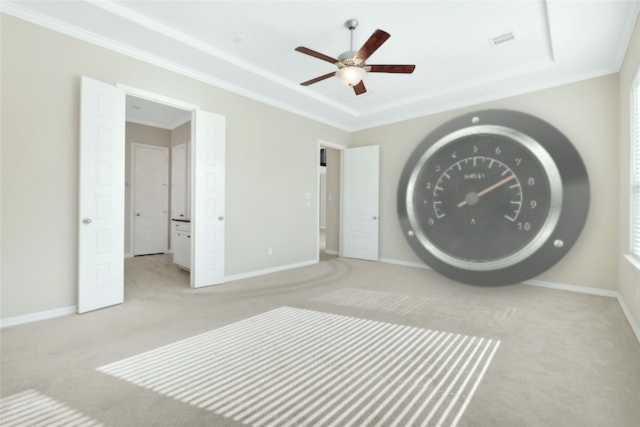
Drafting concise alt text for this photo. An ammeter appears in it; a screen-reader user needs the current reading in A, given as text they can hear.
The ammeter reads 7.5 A
